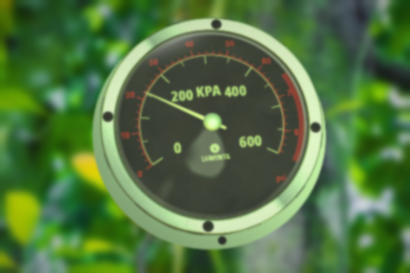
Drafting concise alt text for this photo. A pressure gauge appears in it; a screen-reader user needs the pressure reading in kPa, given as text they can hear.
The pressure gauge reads 150 kPa
